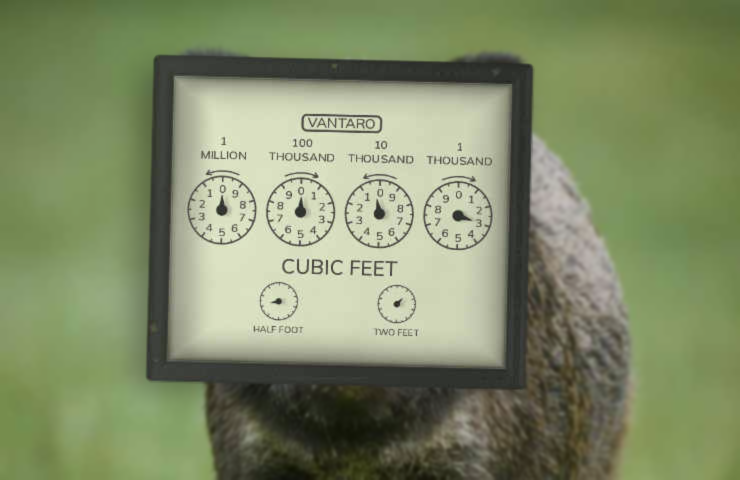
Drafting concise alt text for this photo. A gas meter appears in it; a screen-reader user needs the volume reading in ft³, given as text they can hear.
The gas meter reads 300 ft³
